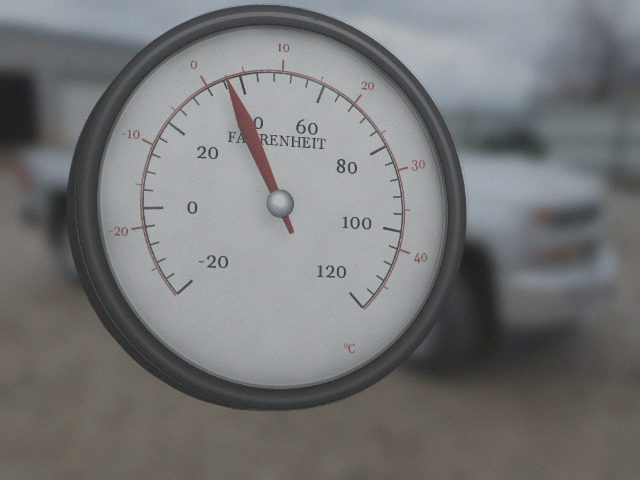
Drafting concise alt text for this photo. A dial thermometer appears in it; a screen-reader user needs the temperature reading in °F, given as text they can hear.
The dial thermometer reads 36 °F
